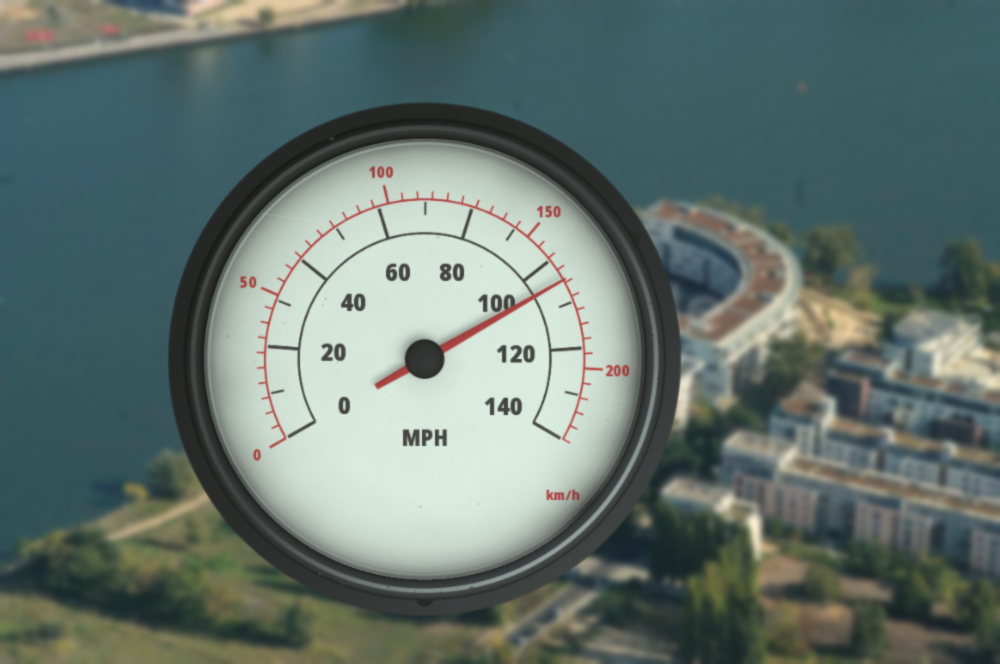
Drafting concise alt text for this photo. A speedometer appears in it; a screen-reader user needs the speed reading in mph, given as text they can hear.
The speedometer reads 105 mph
